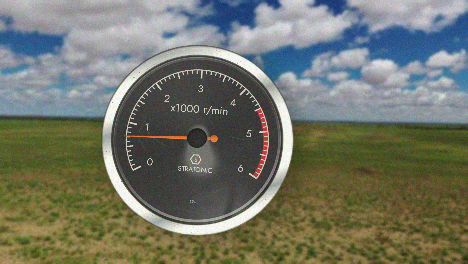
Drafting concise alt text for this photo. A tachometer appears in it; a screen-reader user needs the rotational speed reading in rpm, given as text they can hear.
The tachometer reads 700 rpm
